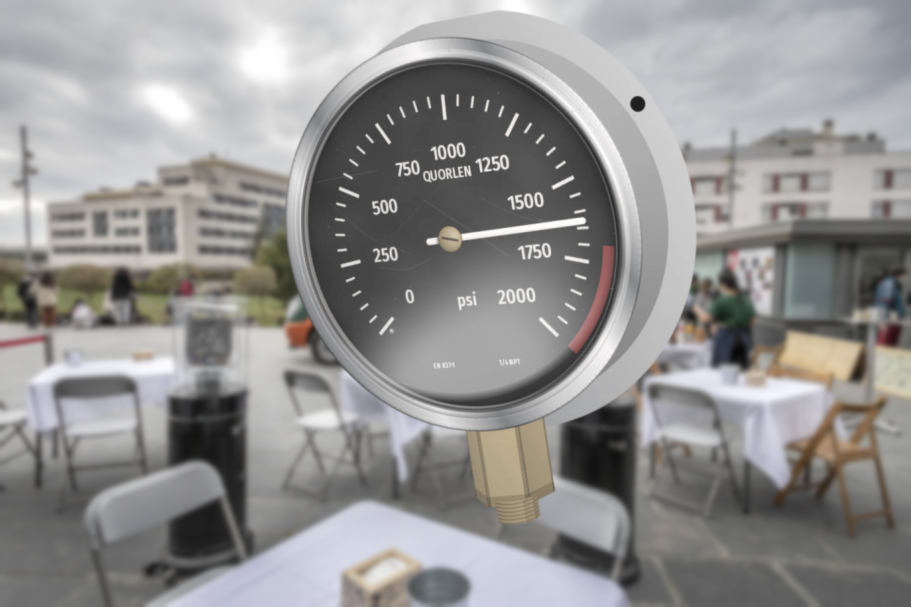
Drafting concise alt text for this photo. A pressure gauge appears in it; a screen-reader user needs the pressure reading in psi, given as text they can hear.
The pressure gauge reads 1625 psi
